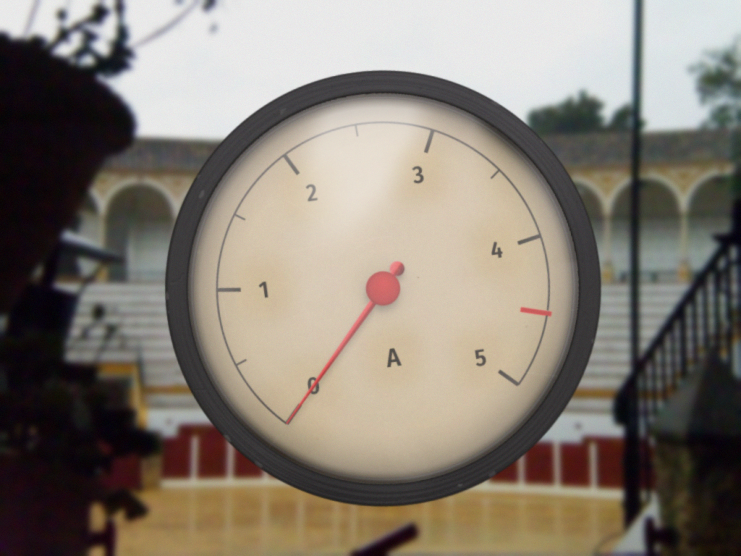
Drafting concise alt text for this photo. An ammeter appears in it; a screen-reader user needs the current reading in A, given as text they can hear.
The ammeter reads 0 A
